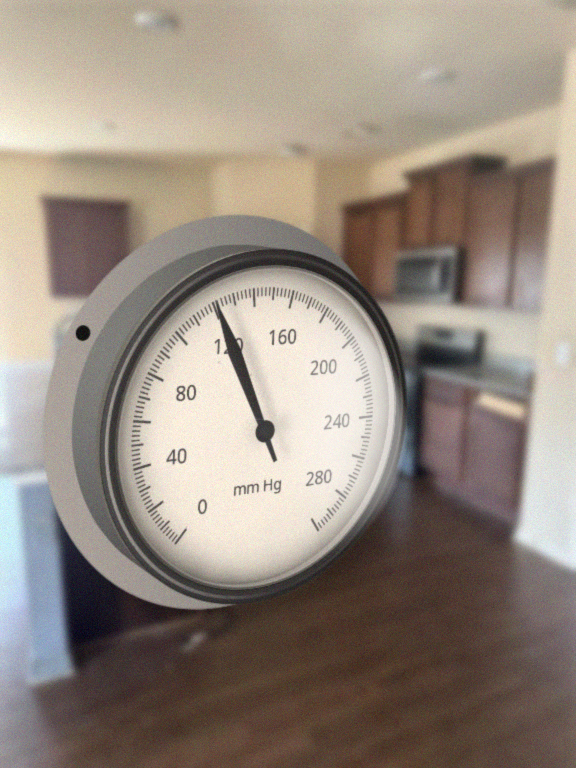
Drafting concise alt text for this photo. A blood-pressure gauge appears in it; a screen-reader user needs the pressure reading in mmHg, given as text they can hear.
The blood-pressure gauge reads 120 mmHg
